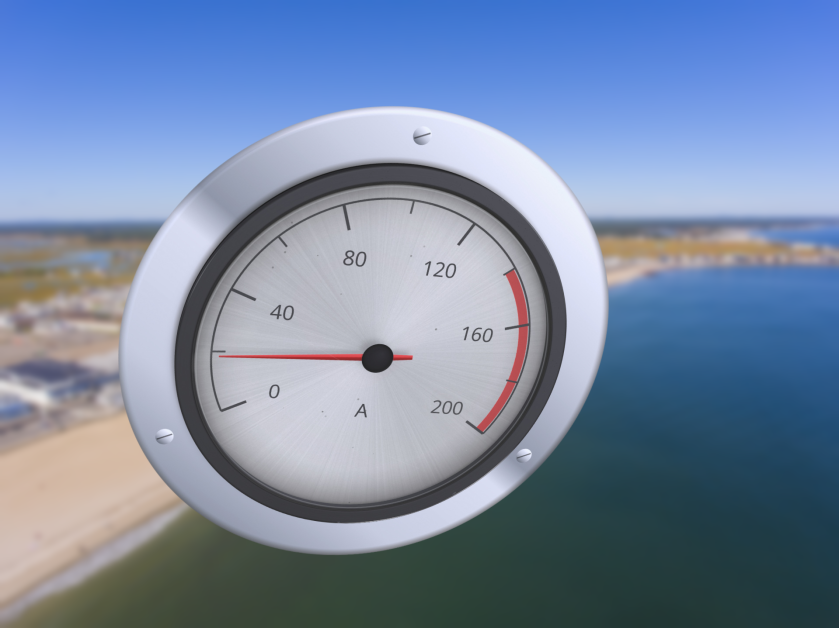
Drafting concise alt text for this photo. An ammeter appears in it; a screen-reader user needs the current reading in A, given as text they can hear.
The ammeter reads 20 A
